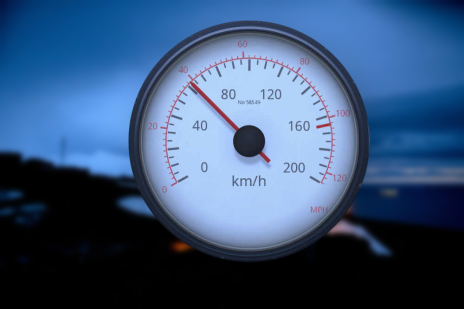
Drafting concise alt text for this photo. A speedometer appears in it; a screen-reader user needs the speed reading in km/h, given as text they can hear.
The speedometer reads 62.5 km/h
